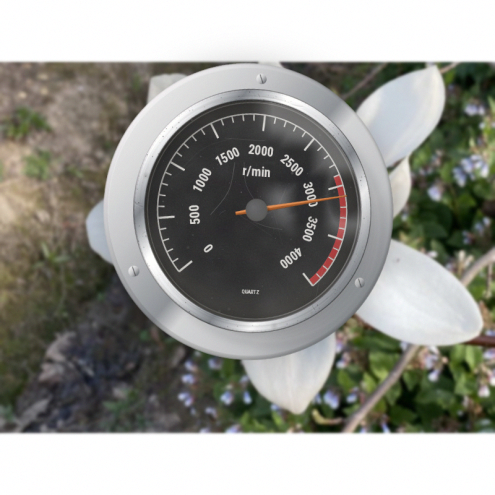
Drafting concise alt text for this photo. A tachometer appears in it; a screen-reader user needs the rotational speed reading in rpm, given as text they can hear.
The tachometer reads 3100 rpm
